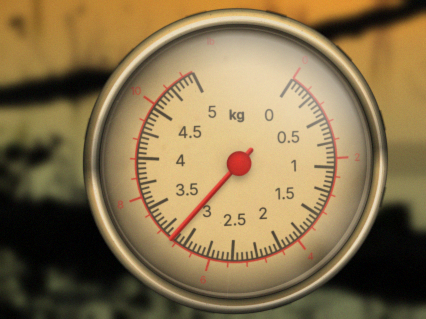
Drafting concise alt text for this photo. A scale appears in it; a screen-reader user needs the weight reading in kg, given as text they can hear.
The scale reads 3.15 kg
